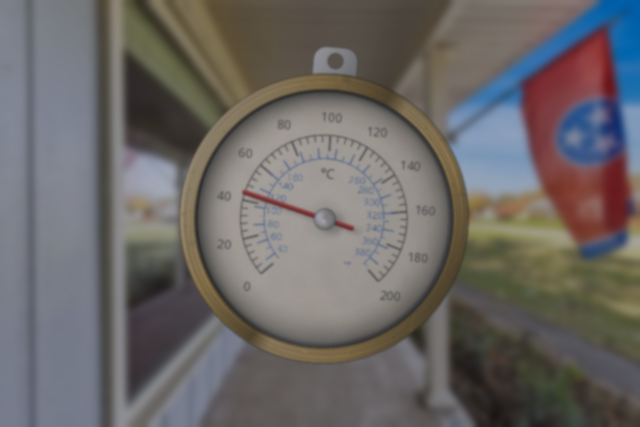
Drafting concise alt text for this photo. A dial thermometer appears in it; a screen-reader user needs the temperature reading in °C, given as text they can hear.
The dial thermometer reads 44 °C
